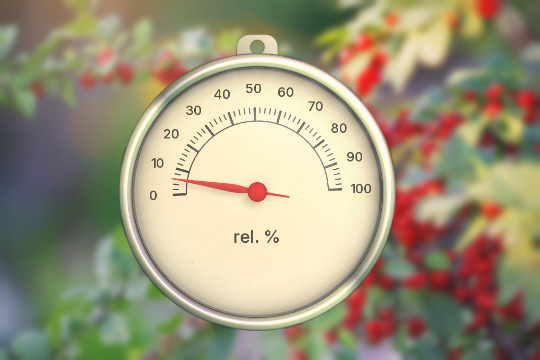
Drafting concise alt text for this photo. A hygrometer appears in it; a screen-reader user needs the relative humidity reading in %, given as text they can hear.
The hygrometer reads 6 %
